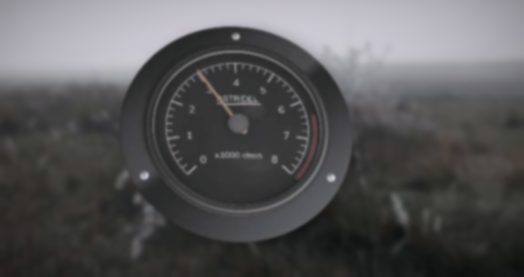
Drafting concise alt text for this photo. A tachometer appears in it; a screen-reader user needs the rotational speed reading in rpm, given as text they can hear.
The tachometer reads 3000 rpm
